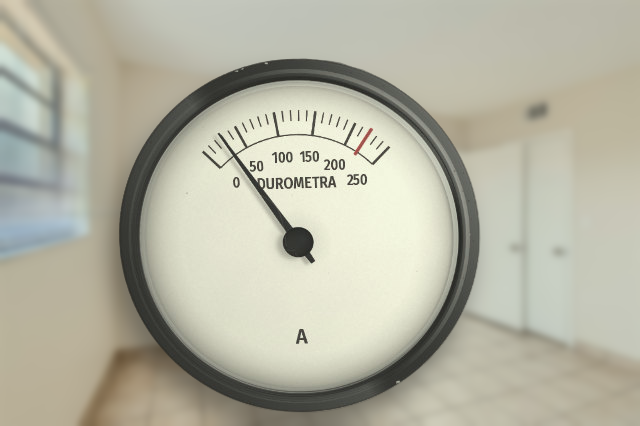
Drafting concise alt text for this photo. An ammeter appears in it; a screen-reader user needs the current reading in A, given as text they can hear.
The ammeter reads 30 A
